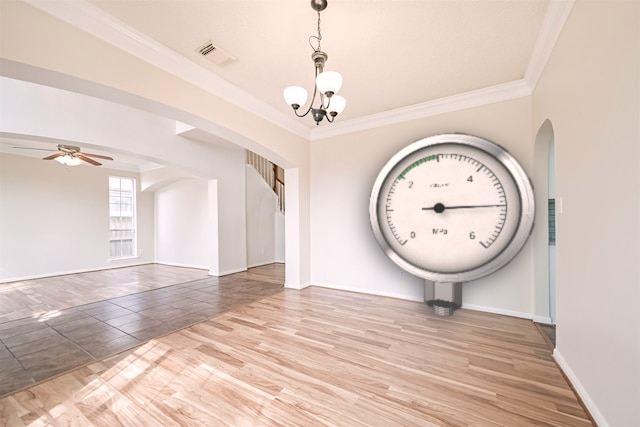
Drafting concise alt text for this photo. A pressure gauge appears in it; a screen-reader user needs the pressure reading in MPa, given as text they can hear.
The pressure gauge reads 5 MPa
